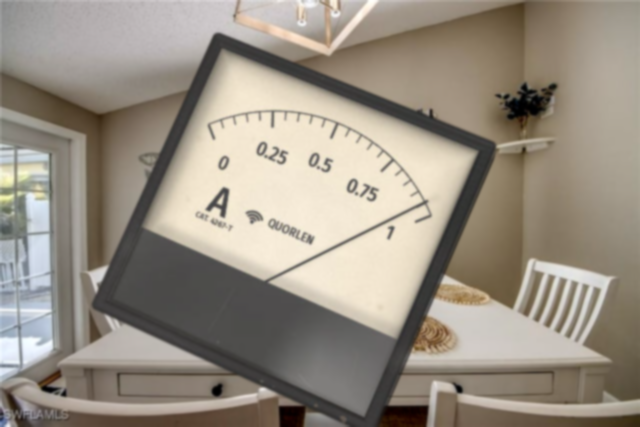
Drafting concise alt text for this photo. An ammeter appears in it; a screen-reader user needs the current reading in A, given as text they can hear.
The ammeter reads 0.95 A
